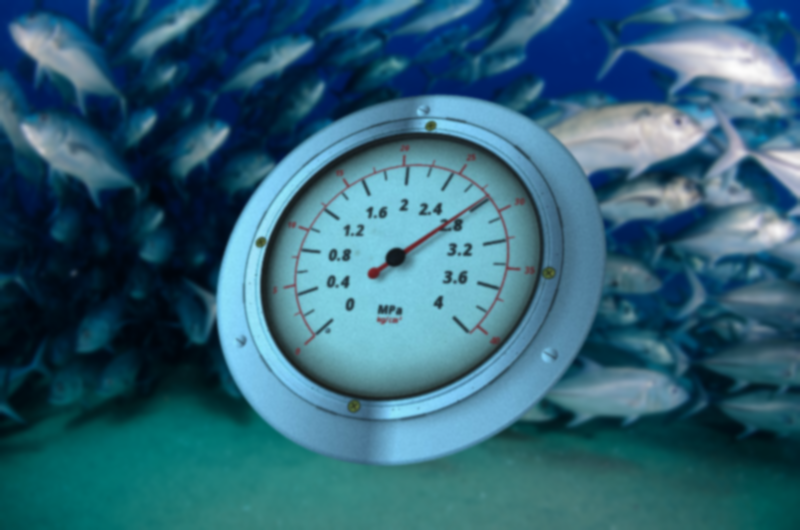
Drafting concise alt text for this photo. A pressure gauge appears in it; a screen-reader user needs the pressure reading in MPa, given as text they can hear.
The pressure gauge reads 2.8 MPa
